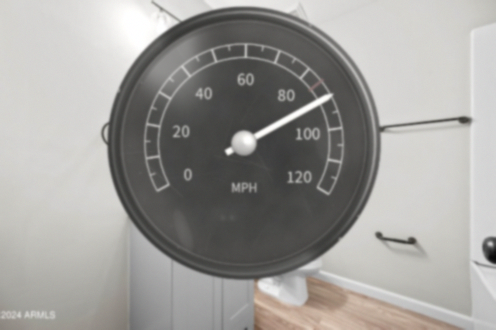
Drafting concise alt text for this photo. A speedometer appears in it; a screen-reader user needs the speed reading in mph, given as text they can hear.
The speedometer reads 90 mph
